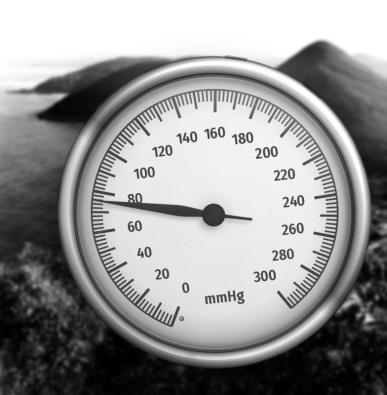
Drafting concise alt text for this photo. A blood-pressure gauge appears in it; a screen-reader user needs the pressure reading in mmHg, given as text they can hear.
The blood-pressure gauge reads 76 mmHg
